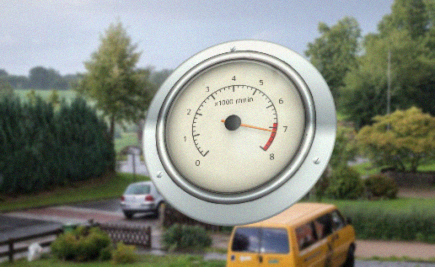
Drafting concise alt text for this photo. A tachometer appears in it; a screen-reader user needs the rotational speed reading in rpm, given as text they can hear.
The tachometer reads 7200 rpm
